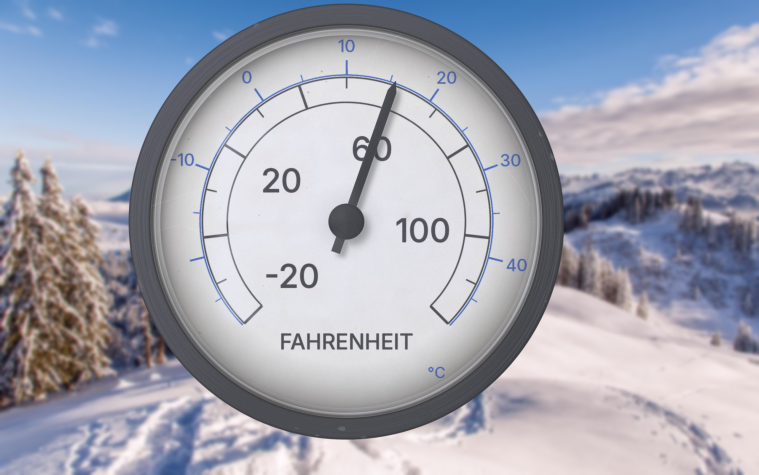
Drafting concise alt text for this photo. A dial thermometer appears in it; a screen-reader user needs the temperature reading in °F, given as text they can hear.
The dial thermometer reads 60 °F
